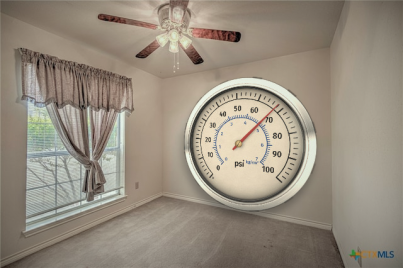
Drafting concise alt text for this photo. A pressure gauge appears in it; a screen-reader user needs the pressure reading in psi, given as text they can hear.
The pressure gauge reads 68 psi
